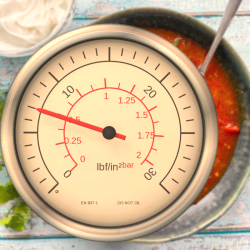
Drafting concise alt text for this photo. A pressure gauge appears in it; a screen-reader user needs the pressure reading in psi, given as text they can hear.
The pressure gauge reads 7 psi
